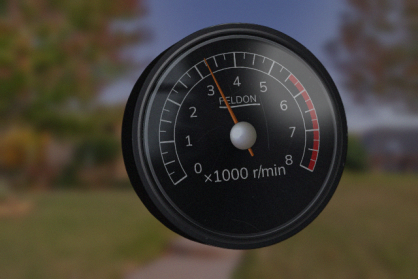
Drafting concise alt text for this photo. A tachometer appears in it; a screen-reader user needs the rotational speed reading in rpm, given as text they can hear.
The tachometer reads 3250 rpm
